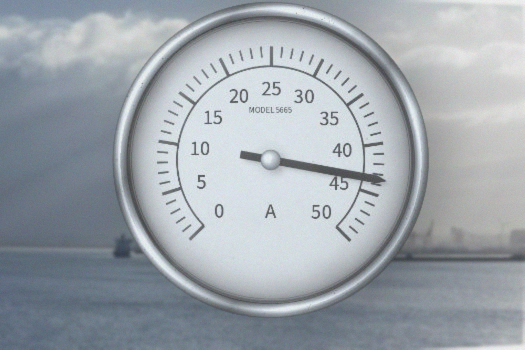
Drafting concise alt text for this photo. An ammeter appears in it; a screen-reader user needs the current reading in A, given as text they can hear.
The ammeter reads 43.5 A
